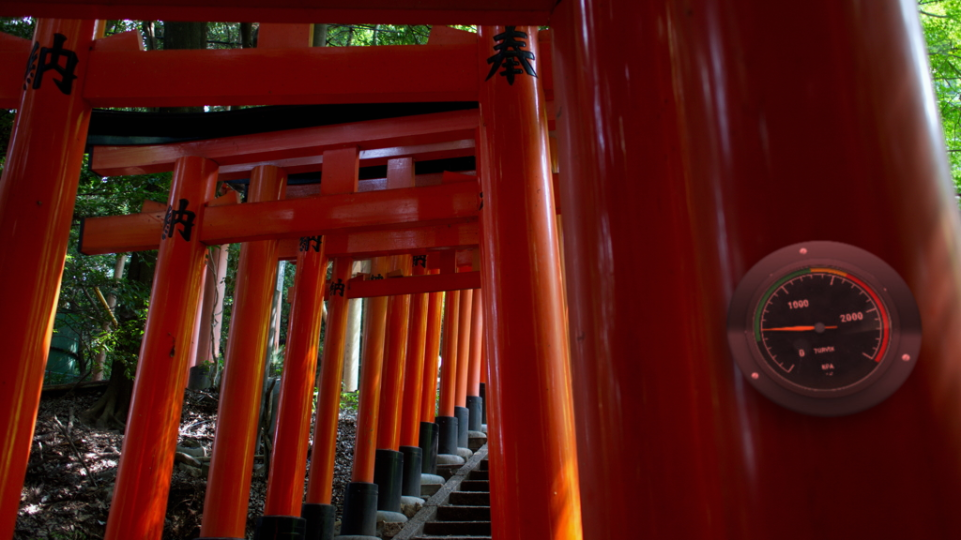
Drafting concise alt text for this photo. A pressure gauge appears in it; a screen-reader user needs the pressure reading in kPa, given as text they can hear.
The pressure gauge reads 500 kPa
